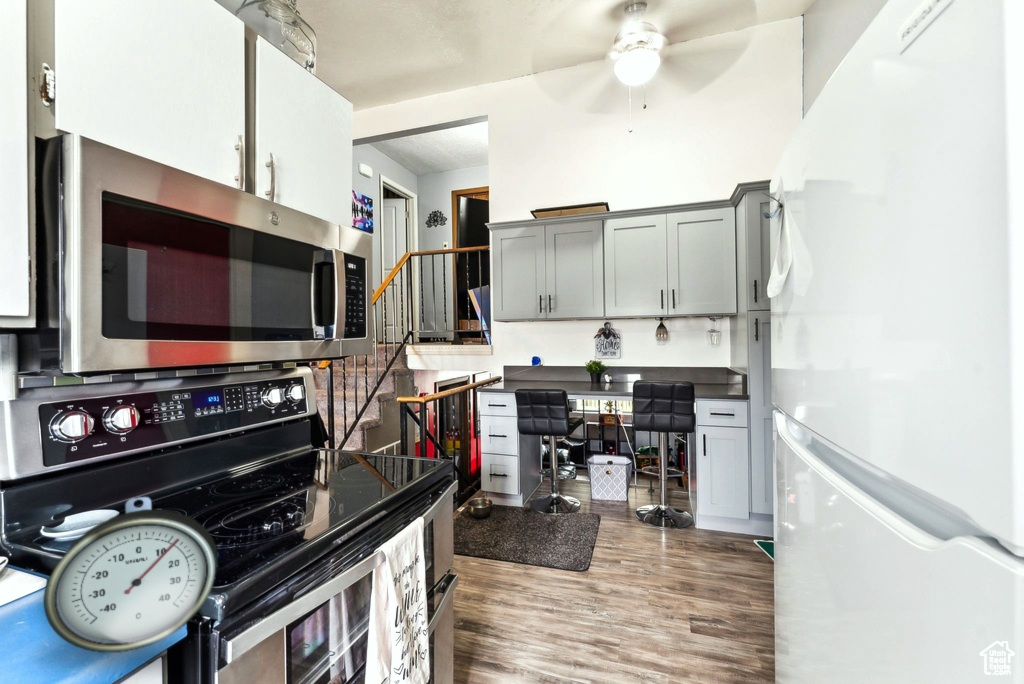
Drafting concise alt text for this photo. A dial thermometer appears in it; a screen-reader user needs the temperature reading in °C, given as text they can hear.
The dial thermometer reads 12 °C
